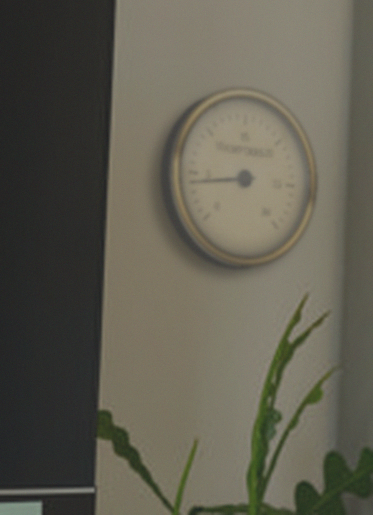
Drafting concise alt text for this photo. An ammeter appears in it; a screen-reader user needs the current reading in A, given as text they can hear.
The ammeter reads 4 A
